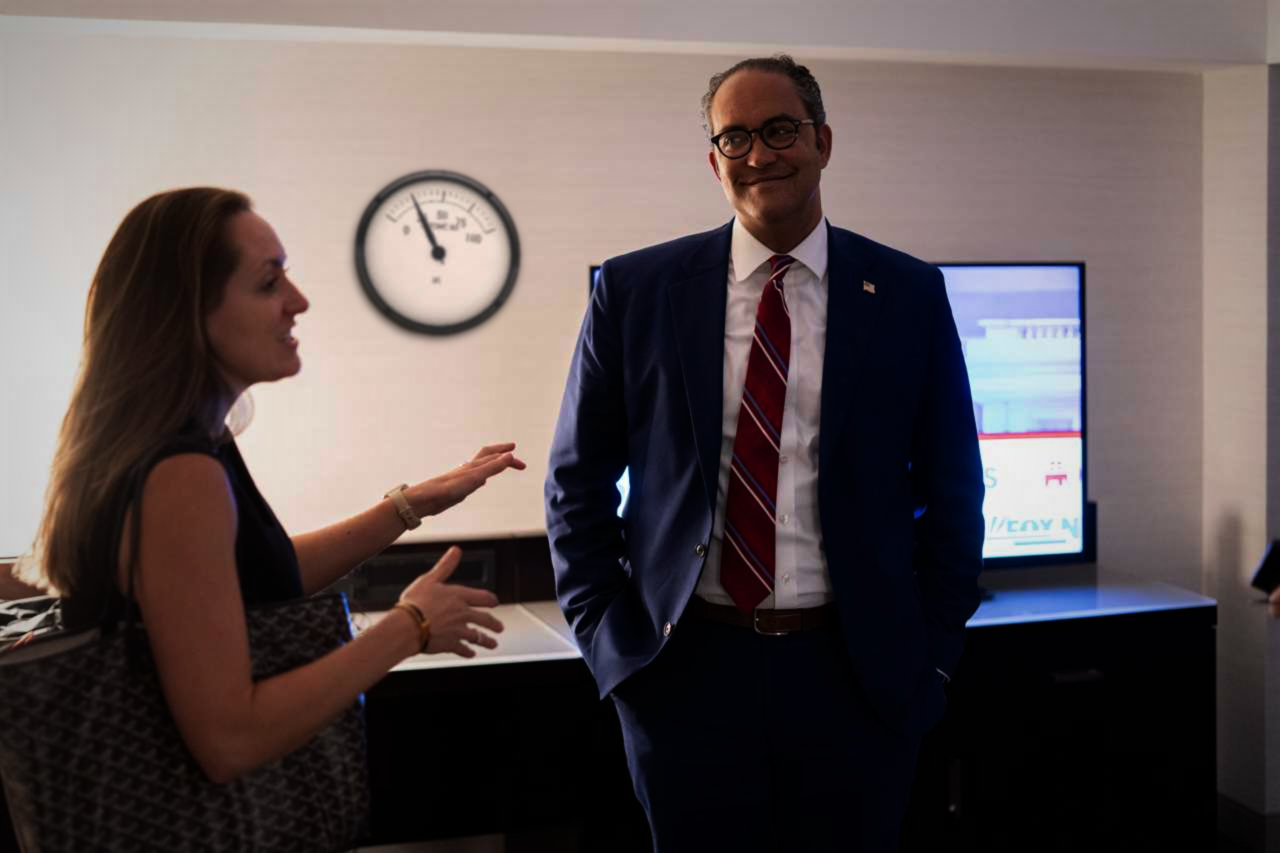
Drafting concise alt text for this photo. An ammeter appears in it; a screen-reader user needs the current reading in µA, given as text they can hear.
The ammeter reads 25 µA
